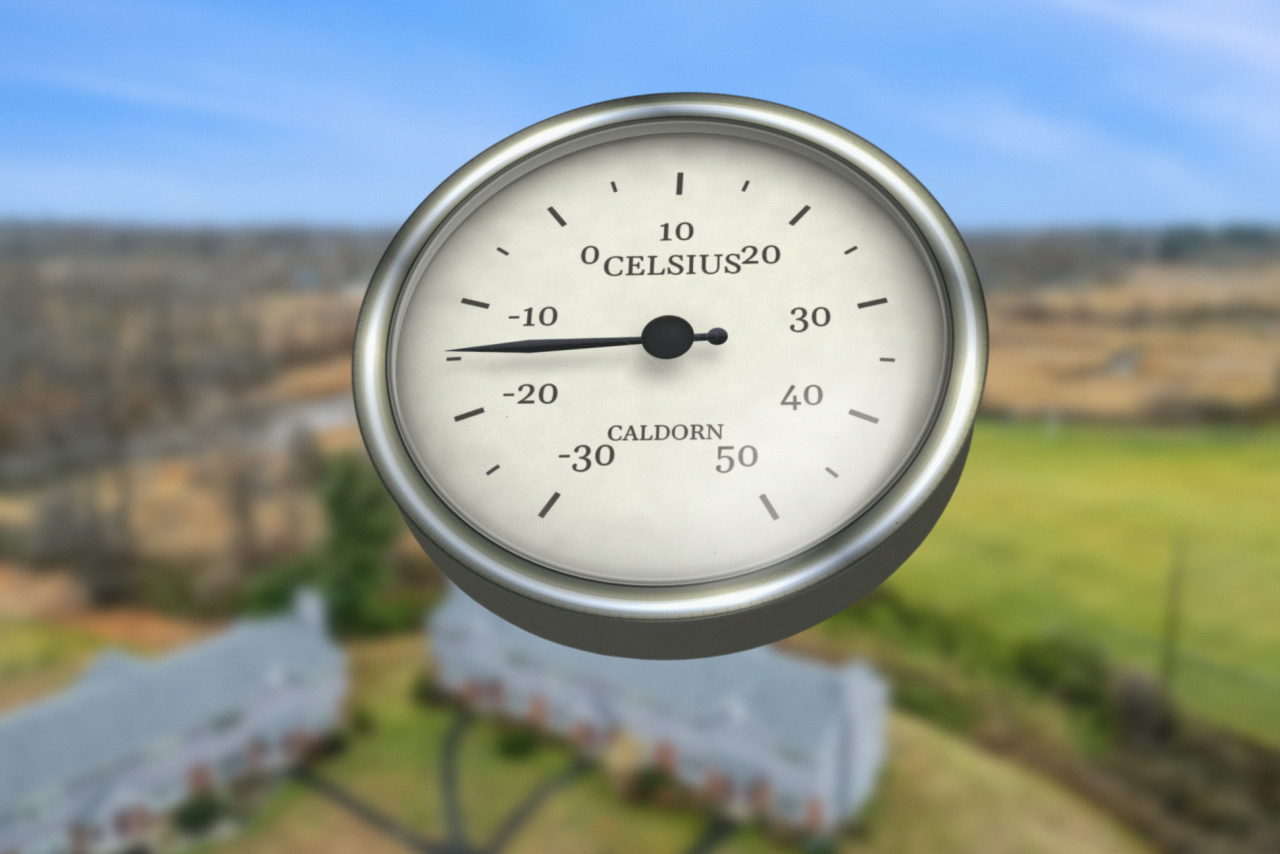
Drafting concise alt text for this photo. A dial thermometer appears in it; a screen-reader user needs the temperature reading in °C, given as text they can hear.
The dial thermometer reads -15 °C
